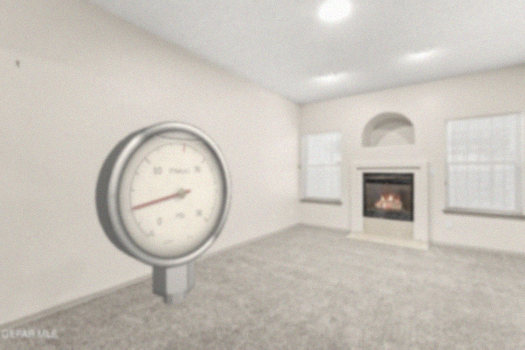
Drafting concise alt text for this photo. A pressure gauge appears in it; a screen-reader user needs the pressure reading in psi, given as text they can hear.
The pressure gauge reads 4 psi
